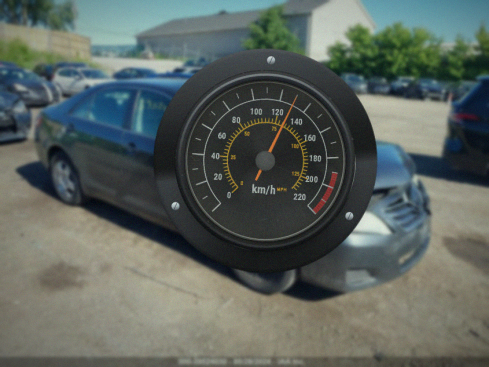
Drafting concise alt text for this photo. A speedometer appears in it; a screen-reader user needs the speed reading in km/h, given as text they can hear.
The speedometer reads 130 km/h
